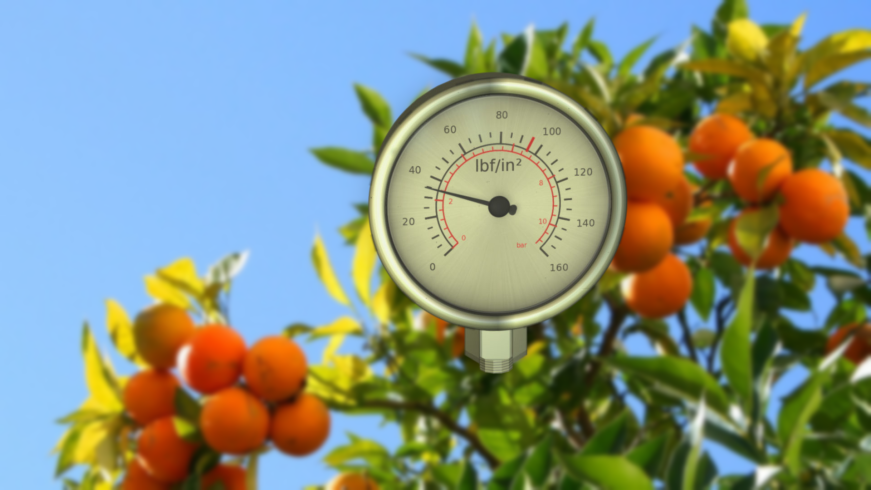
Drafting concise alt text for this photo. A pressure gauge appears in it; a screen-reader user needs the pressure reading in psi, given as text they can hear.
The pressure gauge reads 35 psi
